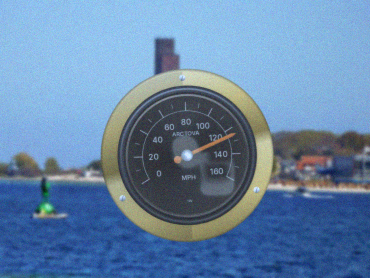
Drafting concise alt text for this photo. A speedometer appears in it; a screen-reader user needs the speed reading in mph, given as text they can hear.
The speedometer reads 125 mph
